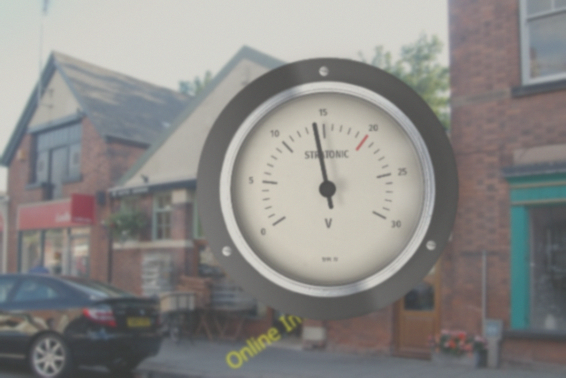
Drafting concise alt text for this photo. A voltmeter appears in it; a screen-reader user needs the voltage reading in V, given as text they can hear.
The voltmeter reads 14 V
